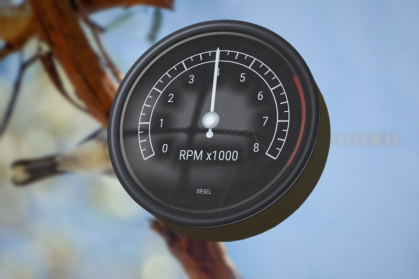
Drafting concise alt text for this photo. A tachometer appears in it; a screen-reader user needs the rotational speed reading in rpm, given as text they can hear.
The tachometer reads 4000 rpm
